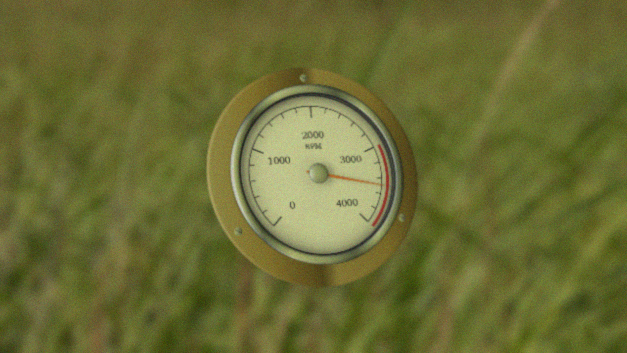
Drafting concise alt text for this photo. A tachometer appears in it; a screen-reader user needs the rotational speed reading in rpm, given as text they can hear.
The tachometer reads 3500 rpm
